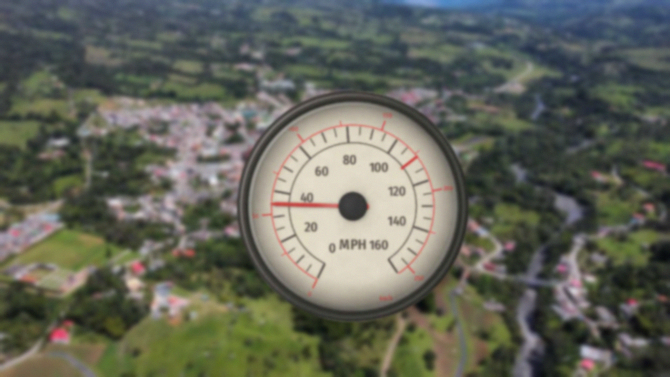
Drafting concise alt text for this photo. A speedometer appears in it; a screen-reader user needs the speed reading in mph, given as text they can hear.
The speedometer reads 35 mph
